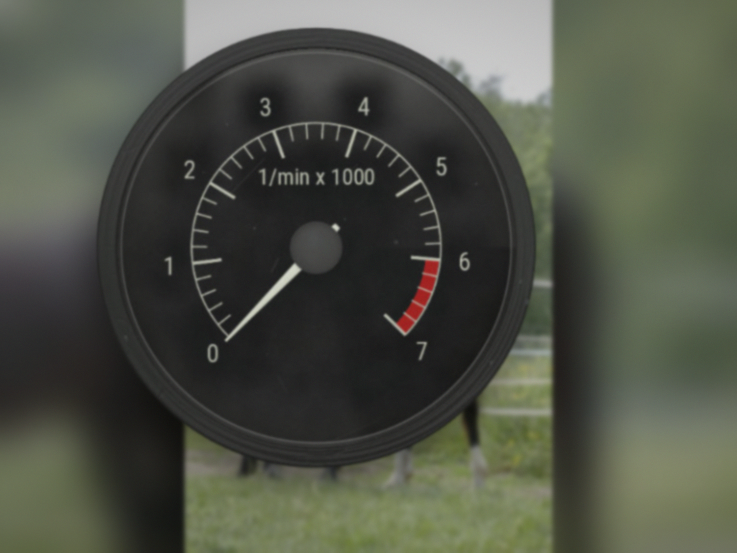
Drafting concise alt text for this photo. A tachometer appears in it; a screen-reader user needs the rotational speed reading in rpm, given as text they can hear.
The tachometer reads 0 rpm
